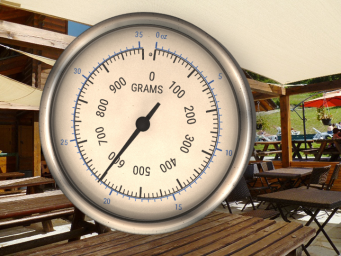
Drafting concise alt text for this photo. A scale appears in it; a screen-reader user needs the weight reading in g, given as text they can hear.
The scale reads 600 g
